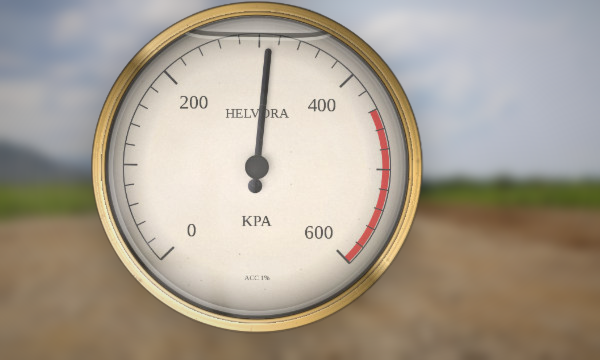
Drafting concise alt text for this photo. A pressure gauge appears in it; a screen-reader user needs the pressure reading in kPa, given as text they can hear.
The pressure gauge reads 310 kPa
